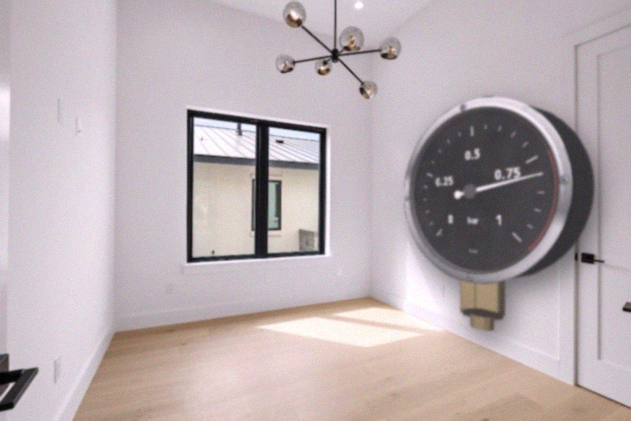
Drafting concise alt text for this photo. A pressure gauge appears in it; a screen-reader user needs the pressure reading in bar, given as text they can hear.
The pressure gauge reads 0.8 bar
